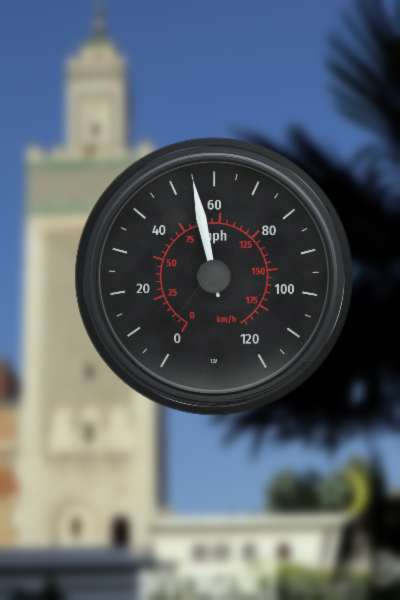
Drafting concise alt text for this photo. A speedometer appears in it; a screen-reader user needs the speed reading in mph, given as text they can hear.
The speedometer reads 55 mph
